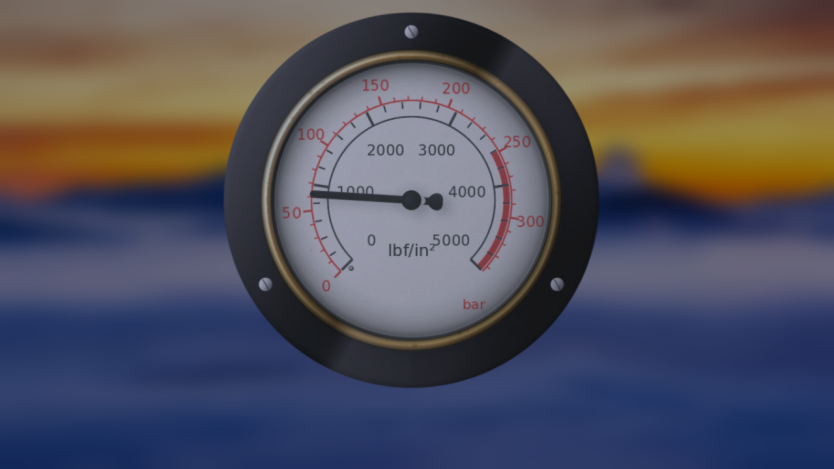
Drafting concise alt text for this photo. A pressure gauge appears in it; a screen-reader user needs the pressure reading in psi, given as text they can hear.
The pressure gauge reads 900 psi
